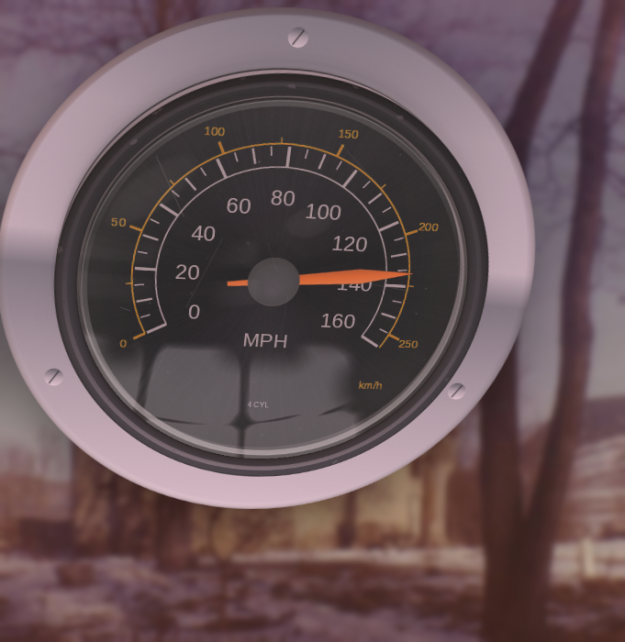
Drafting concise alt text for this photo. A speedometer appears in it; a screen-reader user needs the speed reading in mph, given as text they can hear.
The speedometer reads 135 mph
